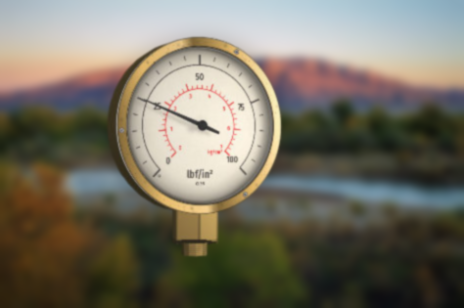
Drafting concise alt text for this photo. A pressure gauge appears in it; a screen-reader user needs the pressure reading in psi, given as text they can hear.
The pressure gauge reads 25 psi
